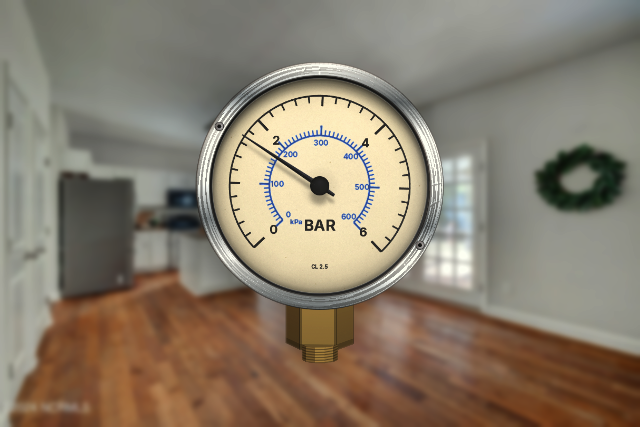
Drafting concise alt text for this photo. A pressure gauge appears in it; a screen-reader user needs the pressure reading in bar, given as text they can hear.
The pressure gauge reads 1.7 bar
